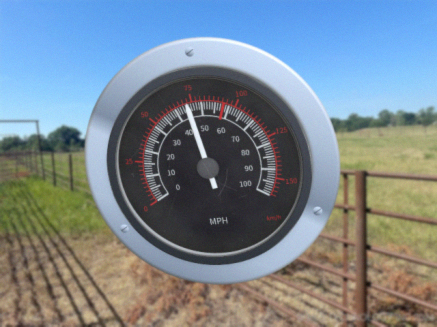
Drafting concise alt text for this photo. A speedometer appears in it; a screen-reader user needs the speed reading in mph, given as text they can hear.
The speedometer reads 45 mph
